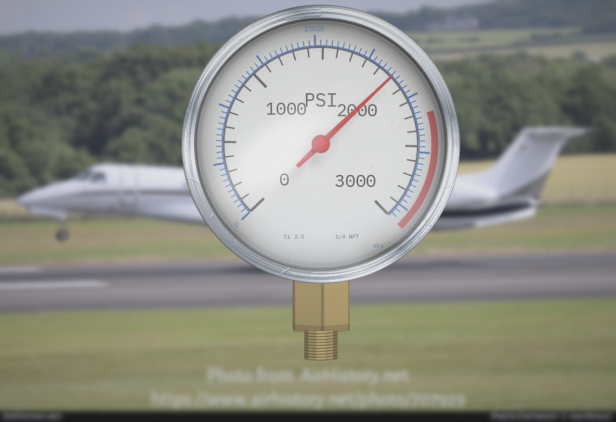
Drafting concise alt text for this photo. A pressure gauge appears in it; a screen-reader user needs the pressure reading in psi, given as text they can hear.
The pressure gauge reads 2000 psi
